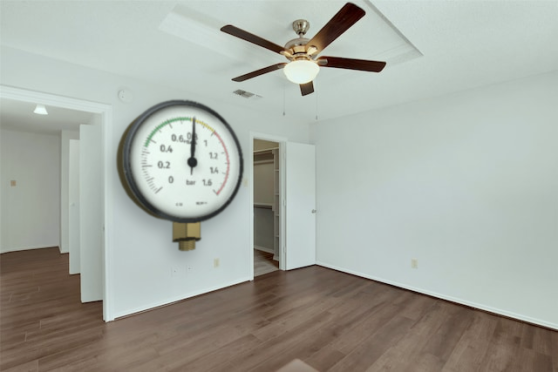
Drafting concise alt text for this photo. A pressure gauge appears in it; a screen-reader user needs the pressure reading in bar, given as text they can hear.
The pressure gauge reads 0.8 bar
